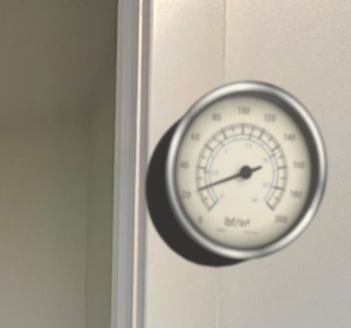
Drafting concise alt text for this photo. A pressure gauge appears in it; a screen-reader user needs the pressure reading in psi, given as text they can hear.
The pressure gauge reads 20 psi
